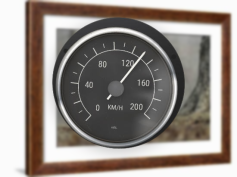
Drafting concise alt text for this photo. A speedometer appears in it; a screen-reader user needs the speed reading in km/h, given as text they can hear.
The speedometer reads 130 km/h
